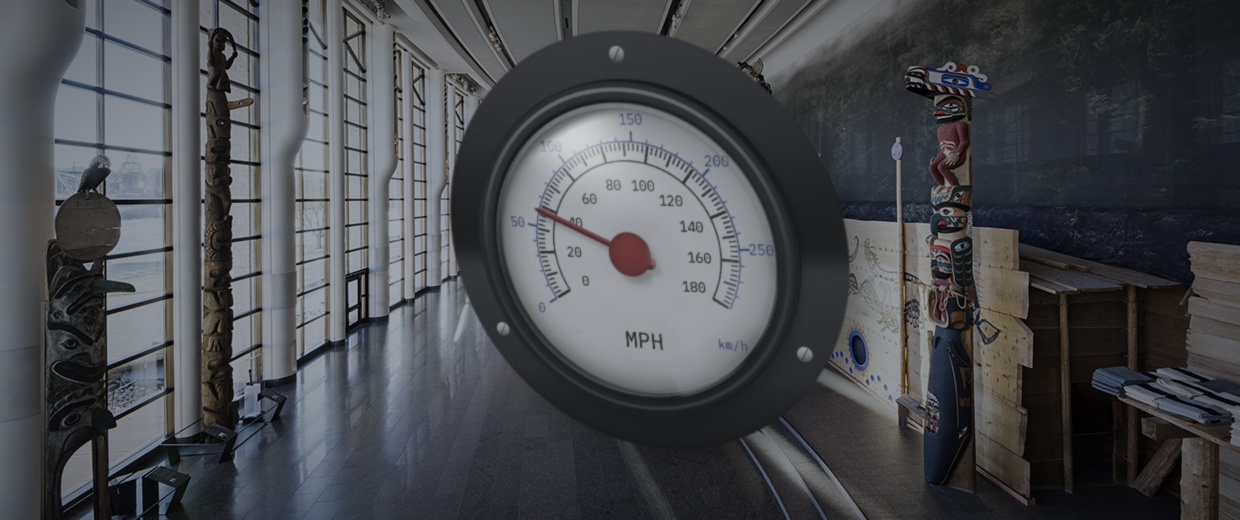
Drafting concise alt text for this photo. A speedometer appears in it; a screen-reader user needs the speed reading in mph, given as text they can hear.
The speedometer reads 40 mph
